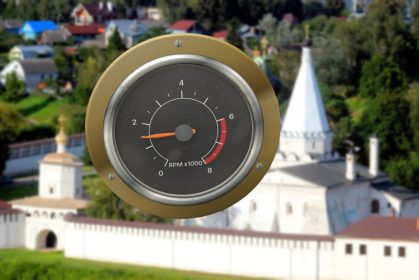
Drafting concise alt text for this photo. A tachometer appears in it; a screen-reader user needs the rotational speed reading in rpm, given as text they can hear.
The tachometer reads 1500 rpm
